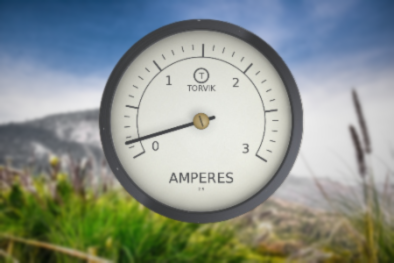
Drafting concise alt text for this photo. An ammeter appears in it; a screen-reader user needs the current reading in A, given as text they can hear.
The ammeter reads 0.15 A
